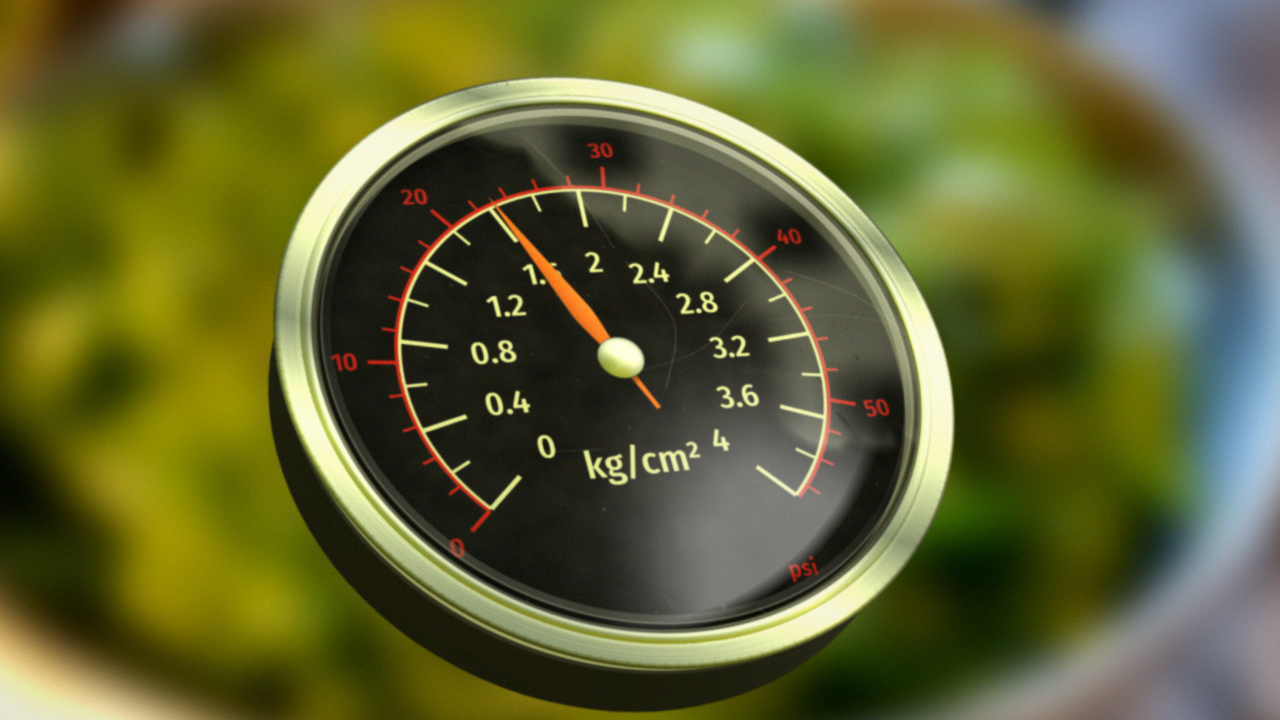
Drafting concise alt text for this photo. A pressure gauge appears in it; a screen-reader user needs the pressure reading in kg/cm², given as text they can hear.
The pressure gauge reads 1.6 kg/cm²
